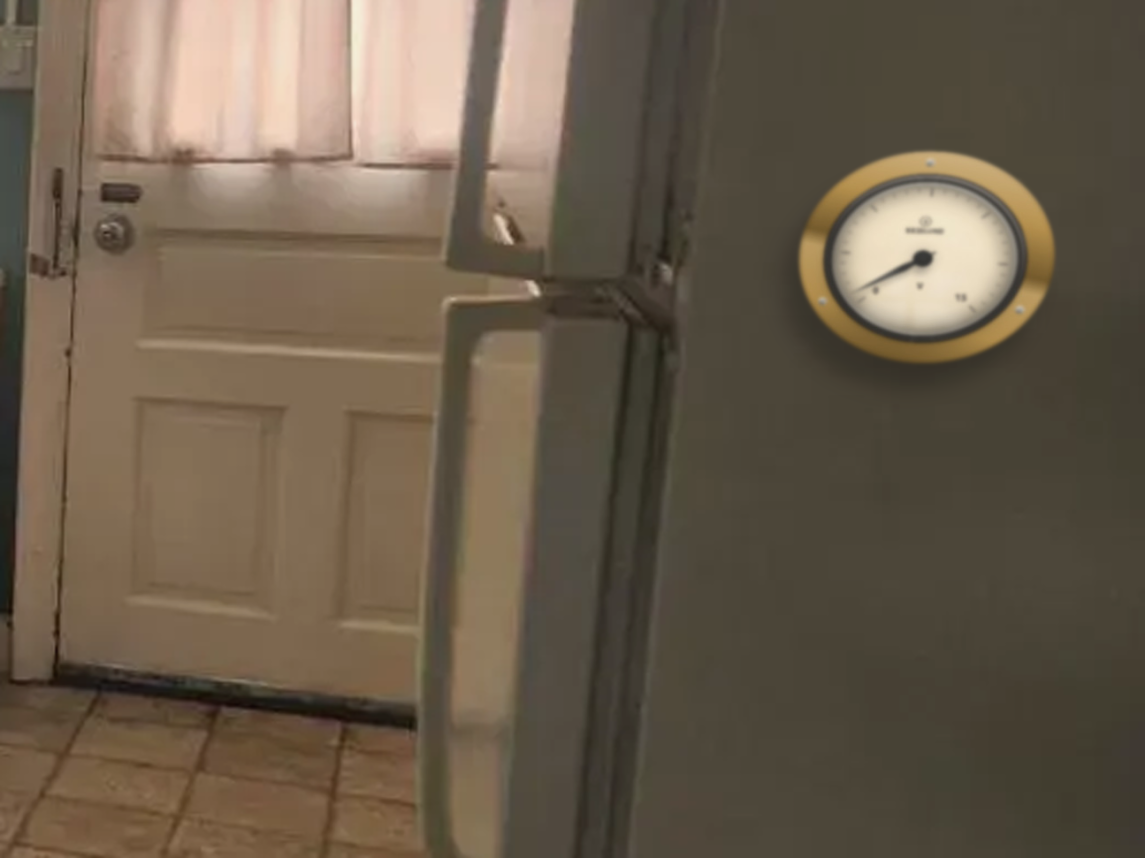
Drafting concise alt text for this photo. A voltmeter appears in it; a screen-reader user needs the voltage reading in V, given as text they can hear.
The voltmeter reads 0.5 V
